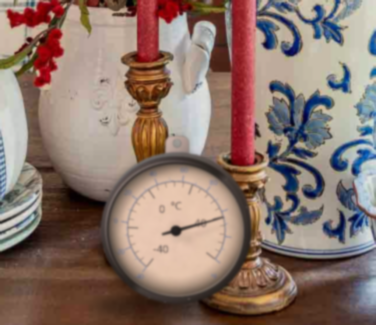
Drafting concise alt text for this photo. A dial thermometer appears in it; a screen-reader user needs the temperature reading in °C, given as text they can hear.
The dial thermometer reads 40 °C
